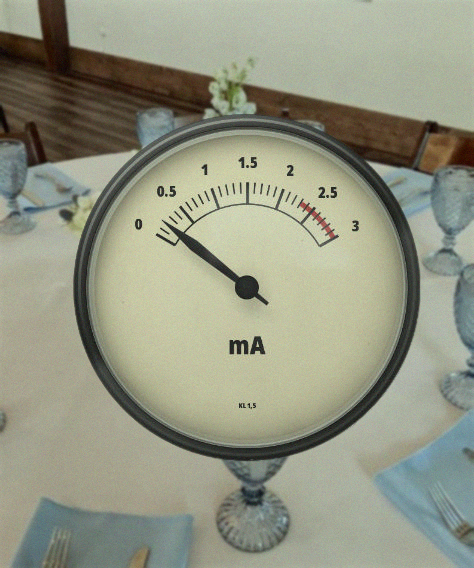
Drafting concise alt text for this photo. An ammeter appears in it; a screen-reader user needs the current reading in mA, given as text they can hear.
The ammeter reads 0.2 mA
